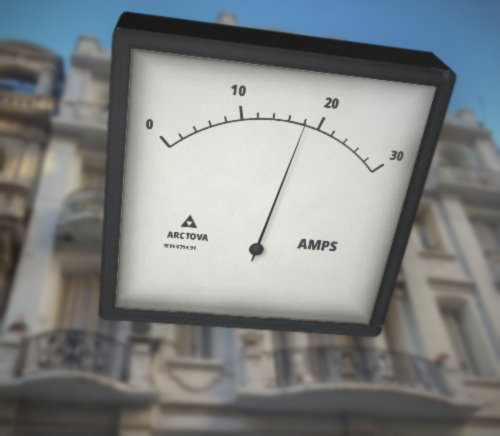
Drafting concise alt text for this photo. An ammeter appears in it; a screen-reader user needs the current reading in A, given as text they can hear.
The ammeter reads 18 A
